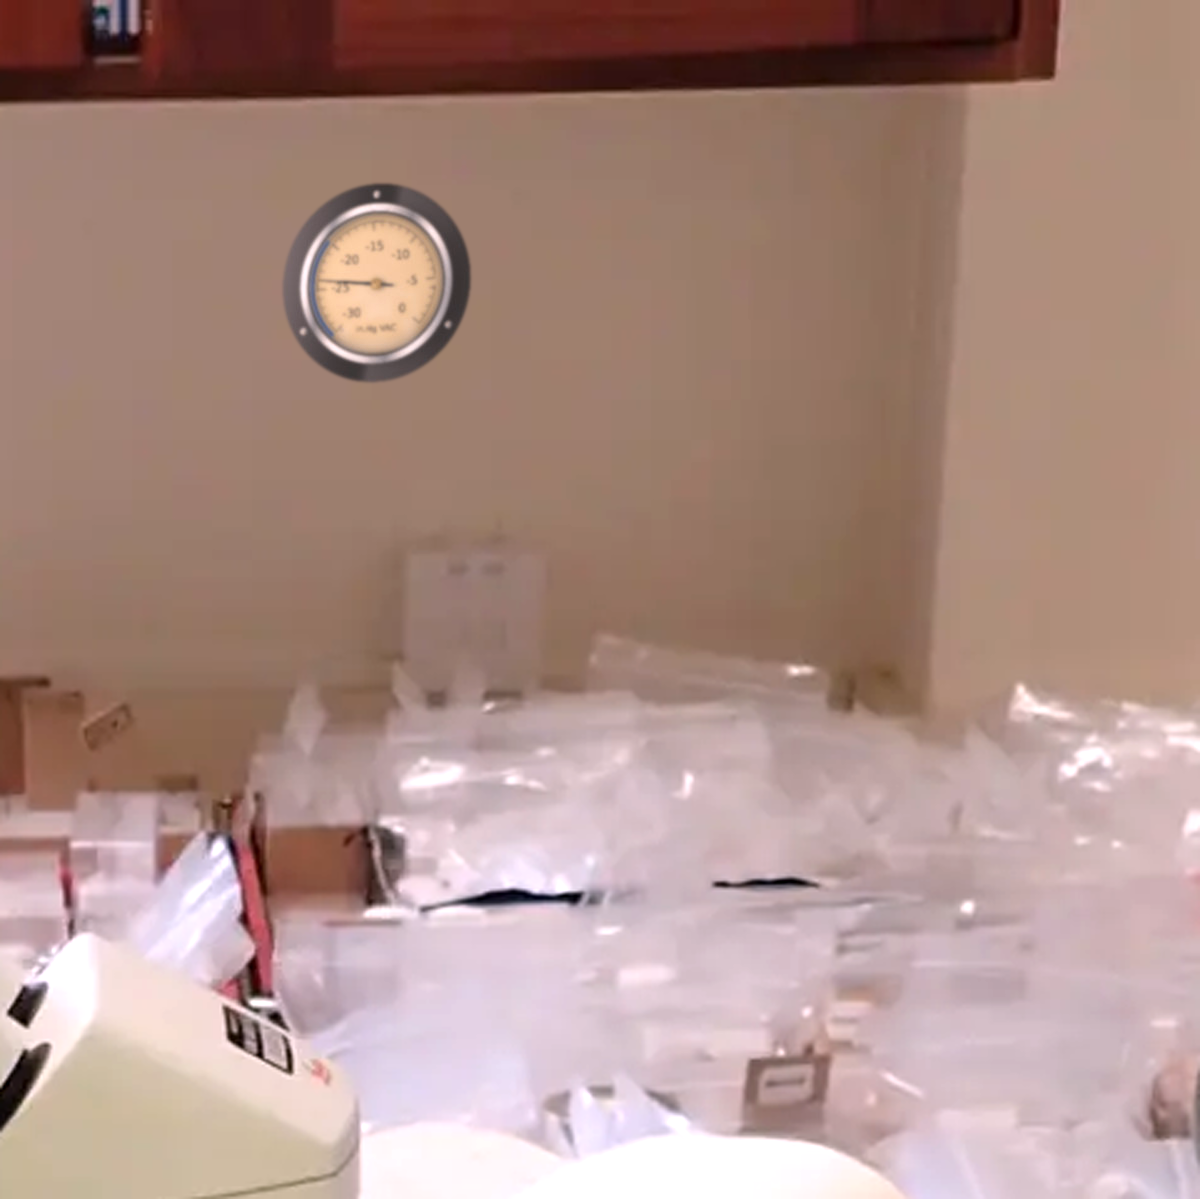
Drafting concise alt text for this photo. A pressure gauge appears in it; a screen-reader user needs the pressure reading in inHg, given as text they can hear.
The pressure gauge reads -24 inHg
